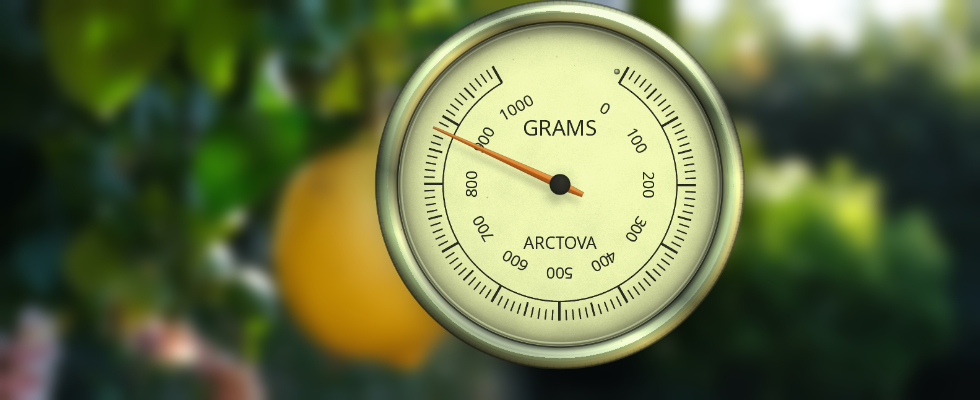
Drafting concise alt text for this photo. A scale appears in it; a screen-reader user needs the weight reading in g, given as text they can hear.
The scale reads 880 g
